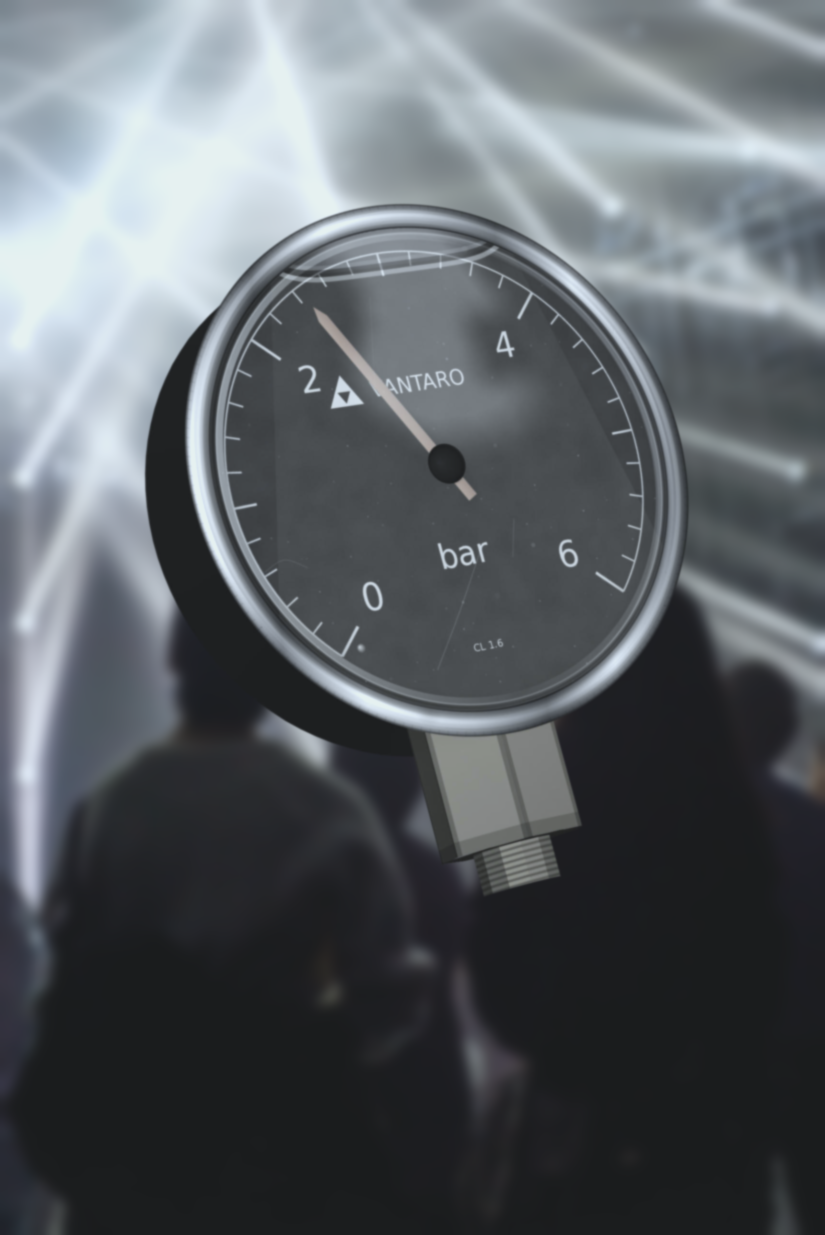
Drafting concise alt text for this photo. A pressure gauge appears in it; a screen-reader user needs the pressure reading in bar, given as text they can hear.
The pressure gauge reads 2.4 bar
